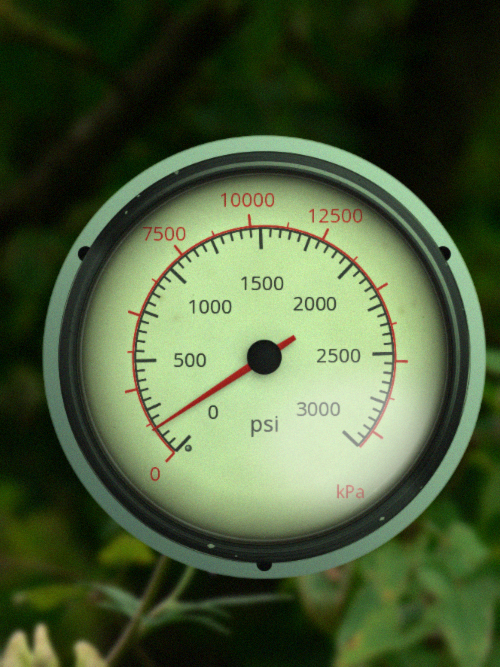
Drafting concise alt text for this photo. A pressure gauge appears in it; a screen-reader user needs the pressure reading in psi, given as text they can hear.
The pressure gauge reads 150 psi
